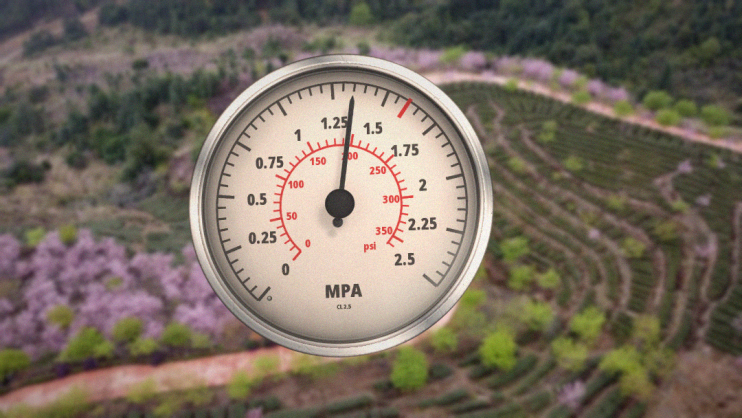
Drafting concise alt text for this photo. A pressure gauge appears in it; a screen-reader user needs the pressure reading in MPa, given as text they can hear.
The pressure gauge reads 1.35 MPa
